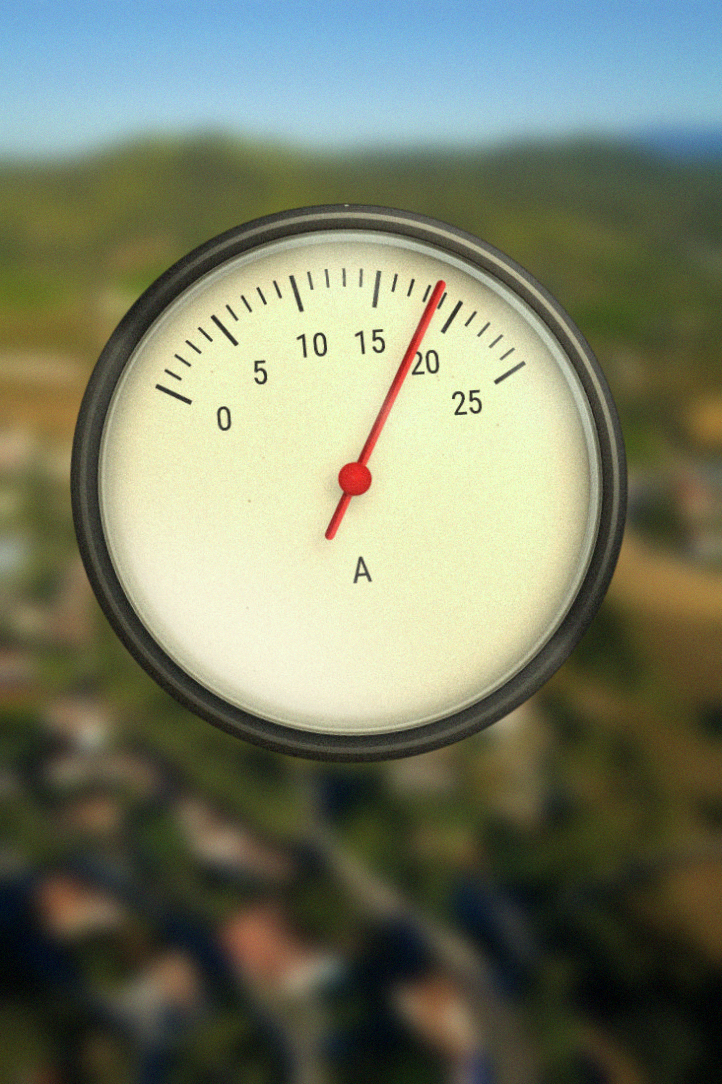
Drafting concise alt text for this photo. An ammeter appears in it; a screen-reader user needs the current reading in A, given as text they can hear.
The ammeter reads 18.5 A
